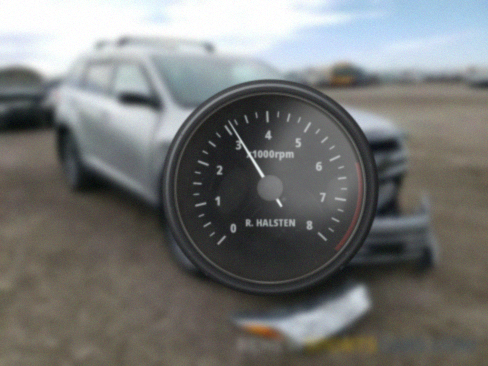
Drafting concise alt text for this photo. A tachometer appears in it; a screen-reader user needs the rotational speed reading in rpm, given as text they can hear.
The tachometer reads 3125 rpm
